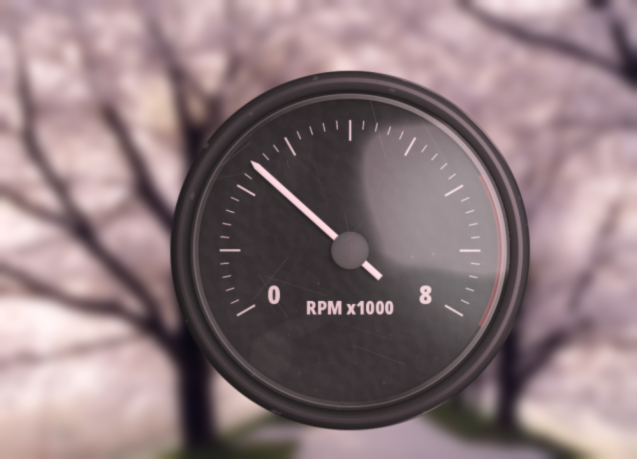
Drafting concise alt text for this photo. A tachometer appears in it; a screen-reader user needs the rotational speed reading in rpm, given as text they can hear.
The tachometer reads 2400 rpm
